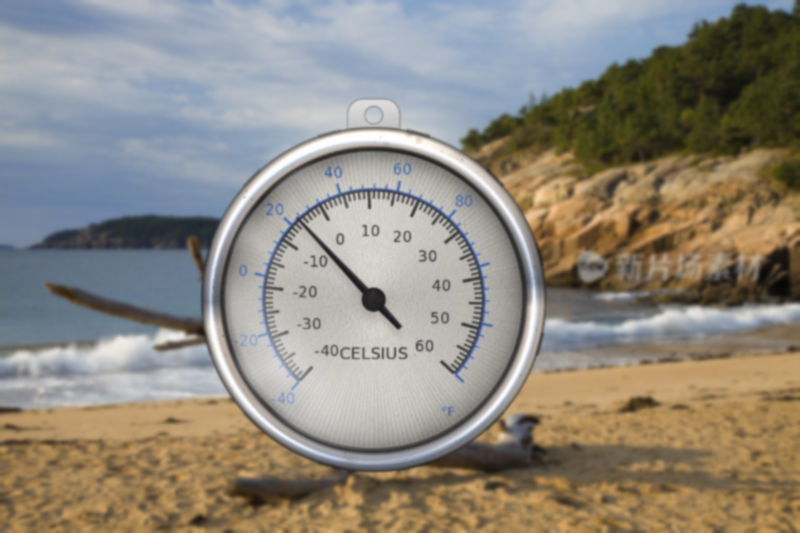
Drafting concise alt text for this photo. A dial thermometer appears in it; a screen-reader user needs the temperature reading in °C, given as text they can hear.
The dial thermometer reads -5 °C
